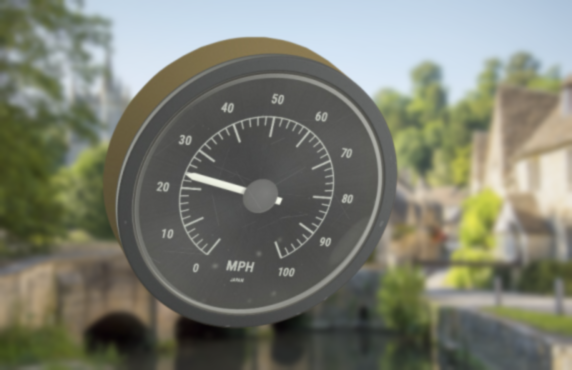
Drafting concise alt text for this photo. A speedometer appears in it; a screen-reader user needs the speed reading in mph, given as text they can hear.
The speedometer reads 24 mph
